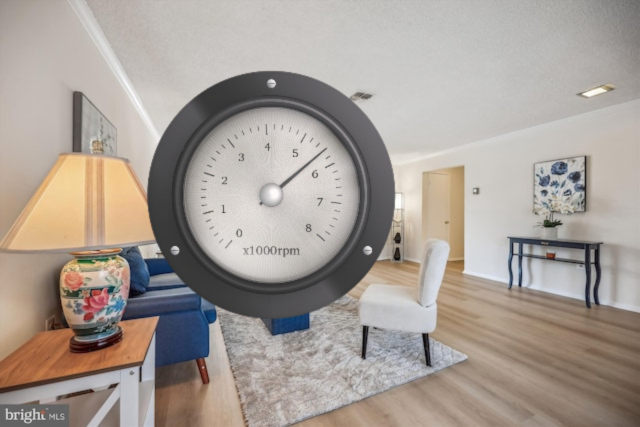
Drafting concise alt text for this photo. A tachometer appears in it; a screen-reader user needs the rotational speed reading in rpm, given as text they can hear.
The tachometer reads 5600 rpm
